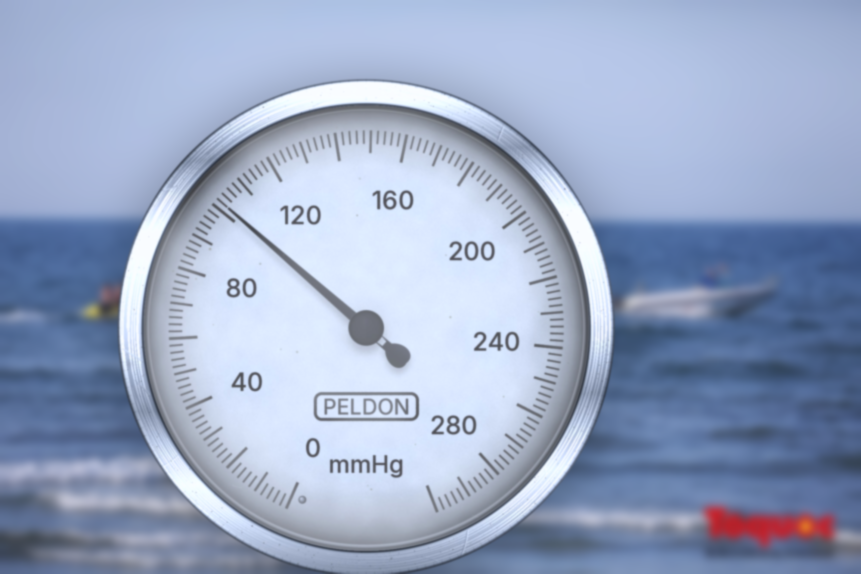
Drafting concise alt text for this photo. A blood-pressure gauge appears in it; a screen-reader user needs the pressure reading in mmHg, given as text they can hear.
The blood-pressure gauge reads 102 mmHg
